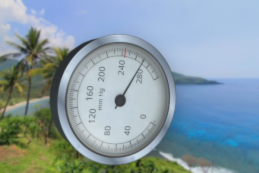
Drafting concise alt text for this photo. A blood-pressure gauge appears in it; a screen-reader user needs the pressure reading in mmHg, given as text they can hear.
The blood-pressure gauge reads 270 mmHg
